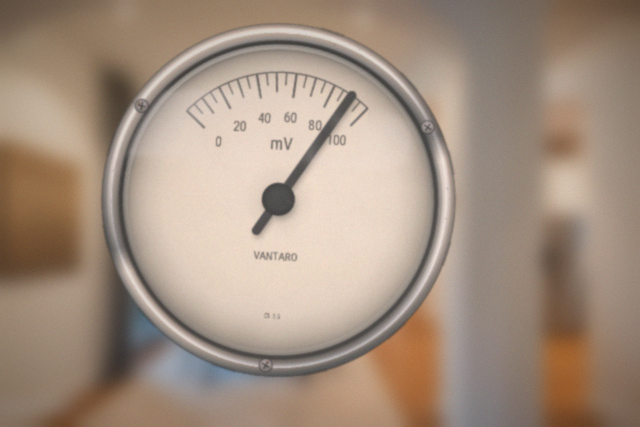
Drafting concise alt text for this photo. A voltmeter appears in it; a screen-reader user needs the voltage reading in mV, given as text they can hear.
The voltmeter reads 90 mV
